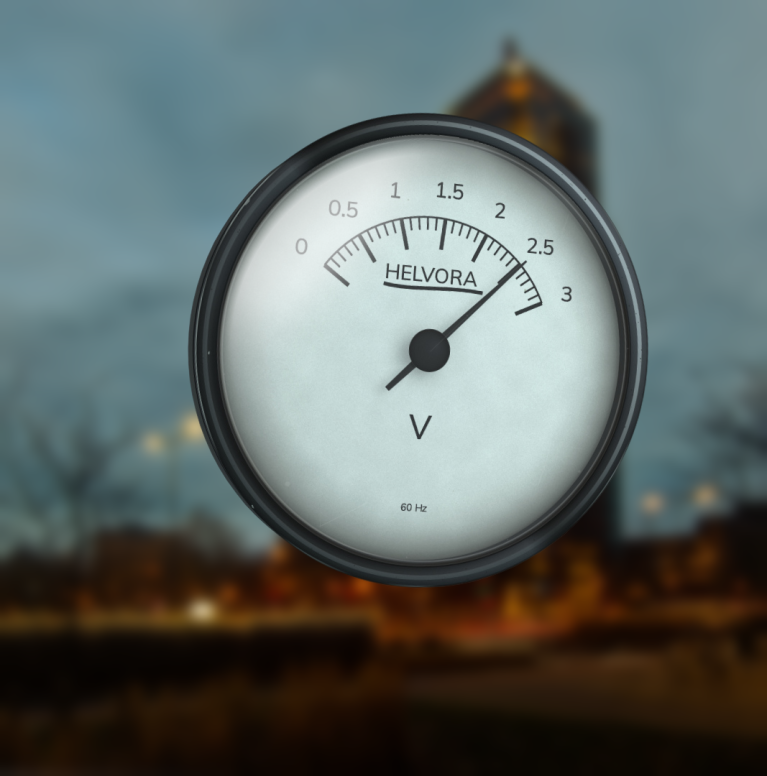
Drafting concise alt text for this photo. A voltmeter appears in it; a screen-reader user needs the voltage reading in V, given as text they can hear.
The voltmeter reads 2.5 V
